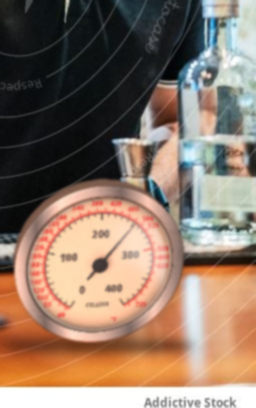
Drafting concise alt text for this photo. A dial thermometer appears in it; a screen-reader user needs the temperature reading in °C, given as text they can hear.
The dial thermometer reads 250 °C
